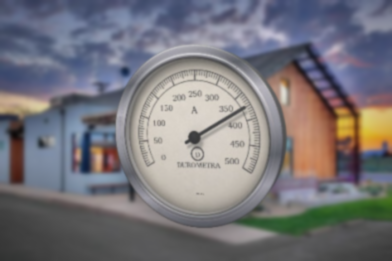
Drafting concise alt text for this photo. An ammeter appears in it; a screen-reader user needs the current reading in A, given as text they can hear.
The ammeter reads 375 A
